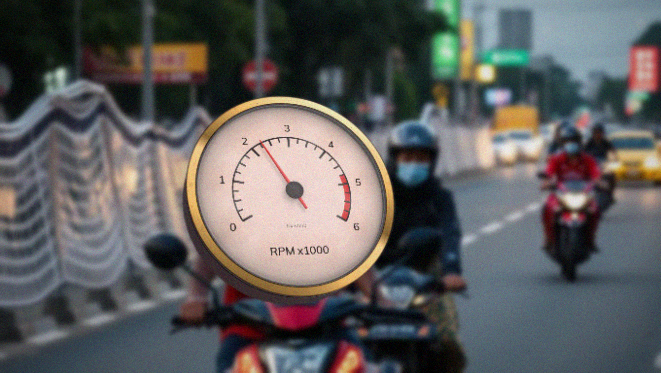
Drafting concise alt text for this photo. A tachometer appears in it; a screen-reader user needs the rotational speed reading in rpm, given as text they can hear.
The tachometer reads 2250 rpm
